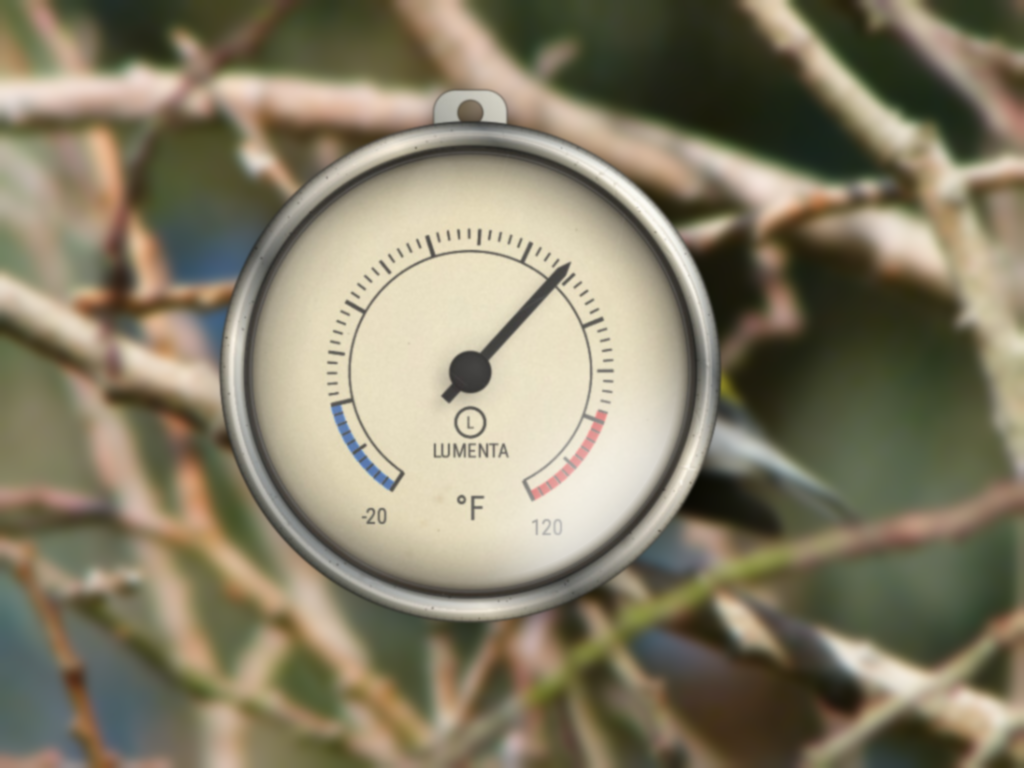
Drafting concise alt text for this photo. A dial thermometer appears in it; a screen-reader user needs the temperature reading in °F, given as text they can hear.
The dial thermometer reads 68 °F
